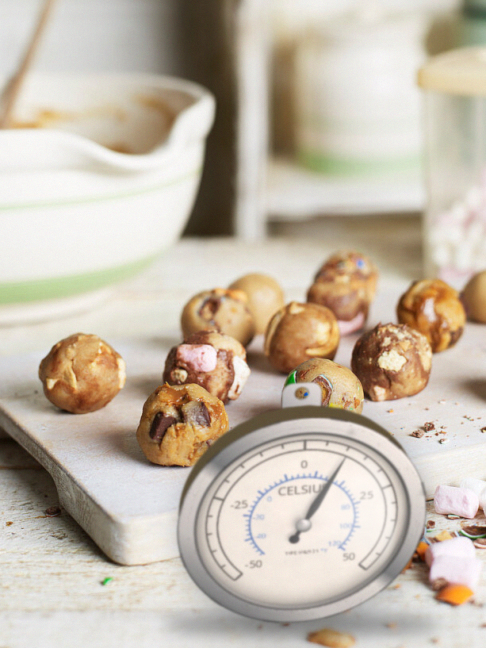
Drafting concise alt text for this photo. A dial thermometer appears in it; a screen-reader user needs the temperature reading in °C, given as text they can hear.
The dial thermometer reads 10 °C
